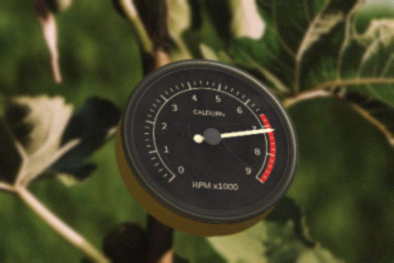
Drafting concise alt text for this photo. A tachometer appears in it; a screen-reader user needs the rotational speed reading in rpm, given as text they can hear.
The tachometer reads 7200 rpm
